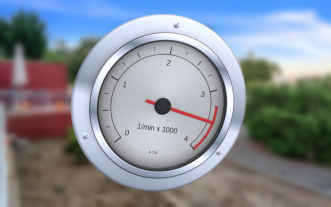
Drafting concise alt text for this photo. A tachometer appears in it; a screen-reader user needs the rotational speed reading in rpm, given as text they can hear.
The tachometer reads 3500 rpm
